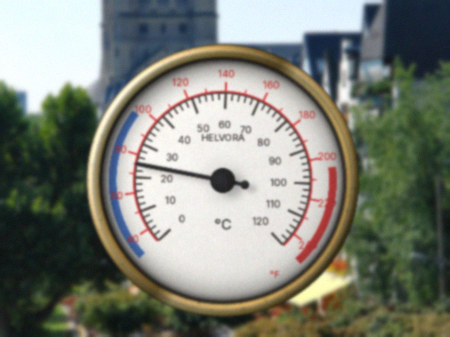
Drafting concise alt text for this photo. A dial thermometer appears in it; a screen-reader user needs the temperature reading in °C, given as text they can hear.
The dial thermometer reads 24 °C
